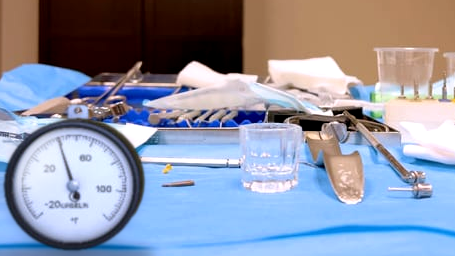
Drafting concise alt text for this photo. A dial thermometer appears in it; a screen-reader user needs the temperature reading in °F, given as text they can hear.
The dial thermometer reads 40 °F
